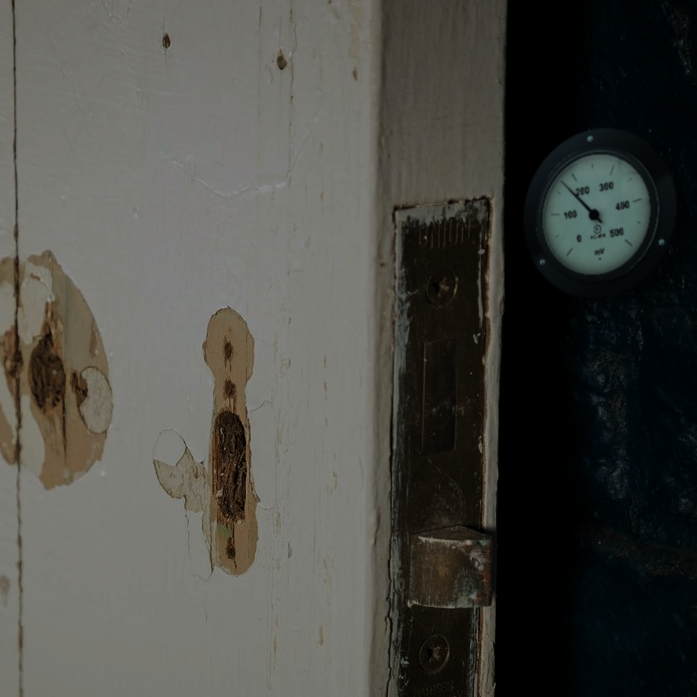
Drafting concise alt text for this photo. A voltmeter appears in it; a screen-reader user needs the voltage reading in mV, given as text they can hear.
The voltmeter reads 175 mV
